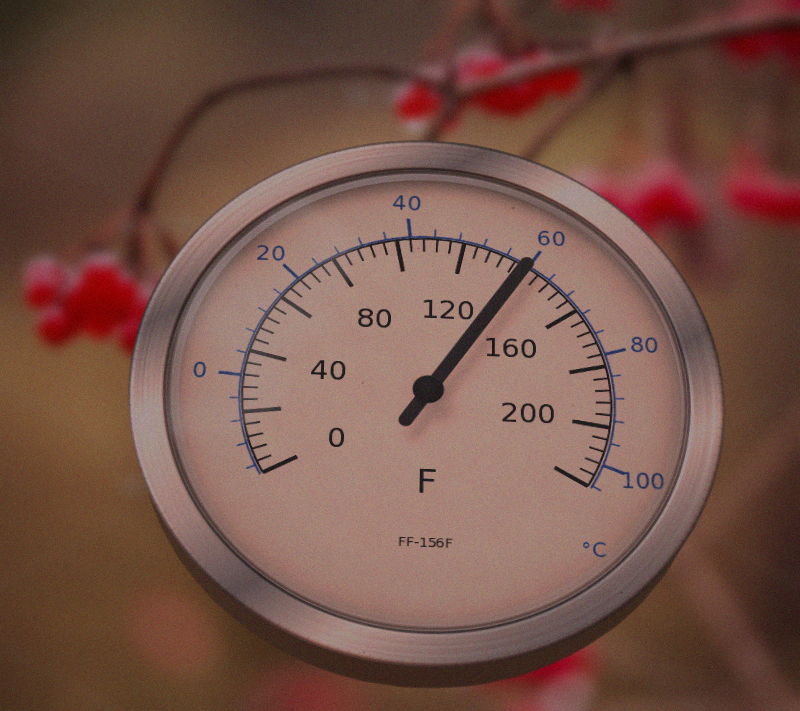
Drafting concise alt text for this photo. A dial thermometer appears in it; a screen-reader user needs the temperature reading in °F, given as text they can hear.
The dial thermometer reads 140 °F
